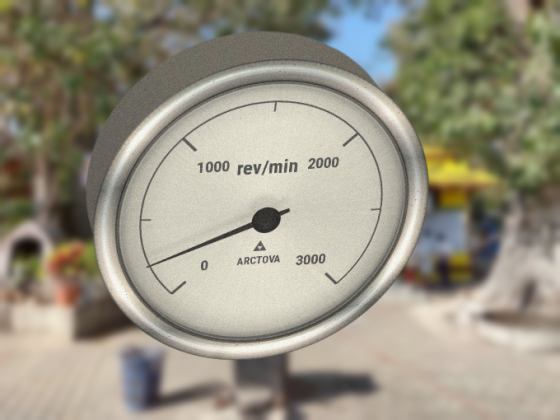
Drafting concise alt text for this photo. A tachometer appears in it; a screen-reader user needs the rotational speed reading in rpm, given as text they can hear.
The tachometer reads 250 rpm
